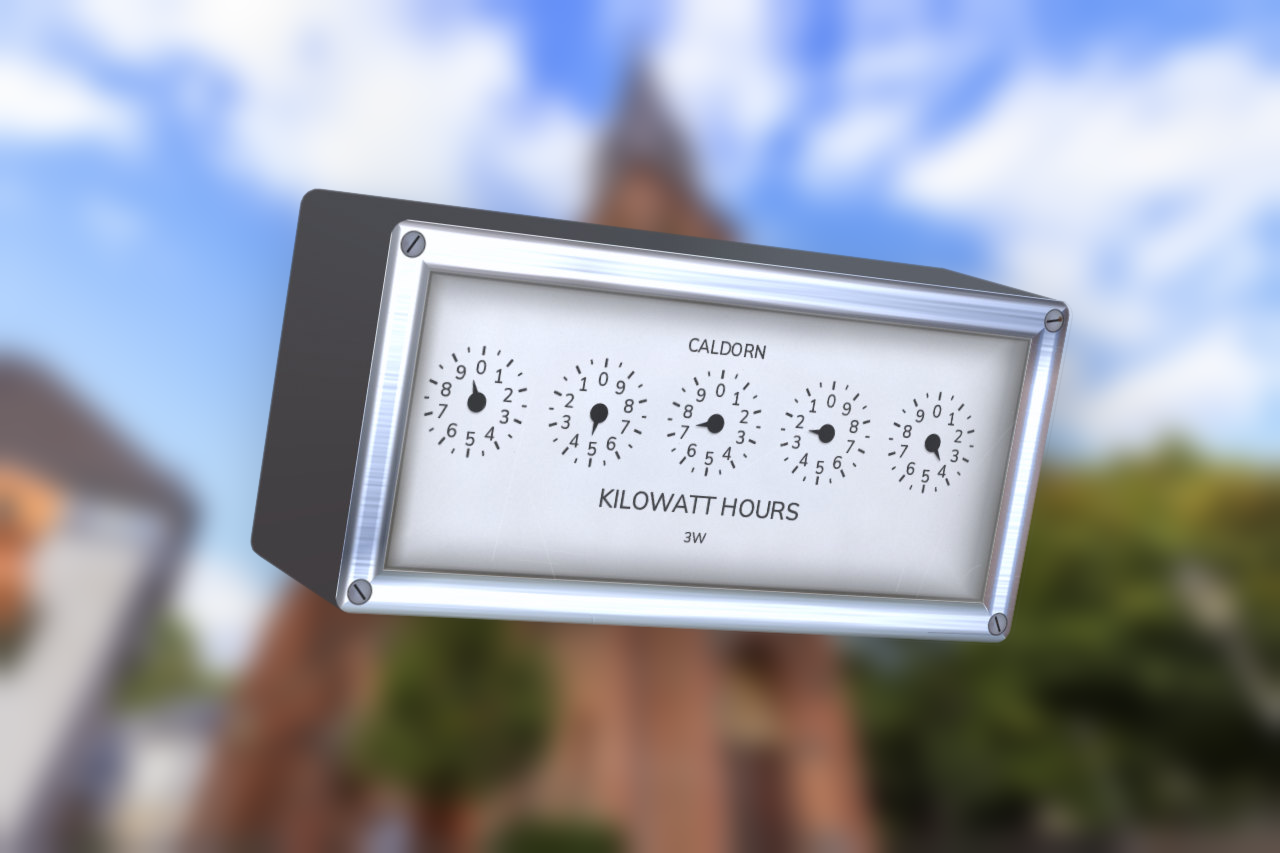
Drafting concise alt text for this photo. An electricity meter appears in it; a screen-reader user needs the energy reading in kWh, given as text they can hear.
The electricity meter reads 94724 kWh
